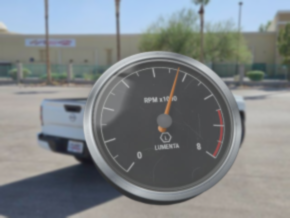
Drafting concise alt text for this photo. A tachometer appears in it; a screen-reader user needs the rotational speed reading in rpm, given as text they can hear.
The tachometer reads 4750 rpm
